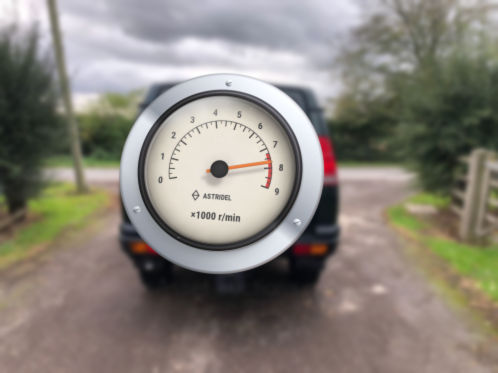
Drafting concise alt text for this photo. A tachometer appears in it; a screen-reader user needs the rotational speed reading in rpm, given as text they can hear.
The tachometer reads 7750 rpm
